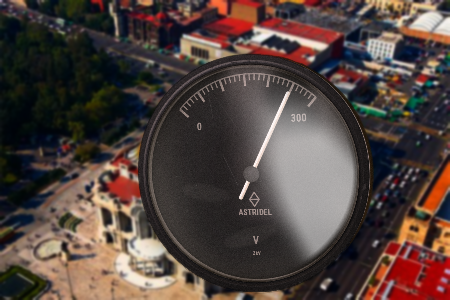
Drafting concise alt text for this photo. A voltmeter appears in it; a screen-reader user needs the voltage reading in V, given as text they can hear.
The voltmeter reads 250 V
